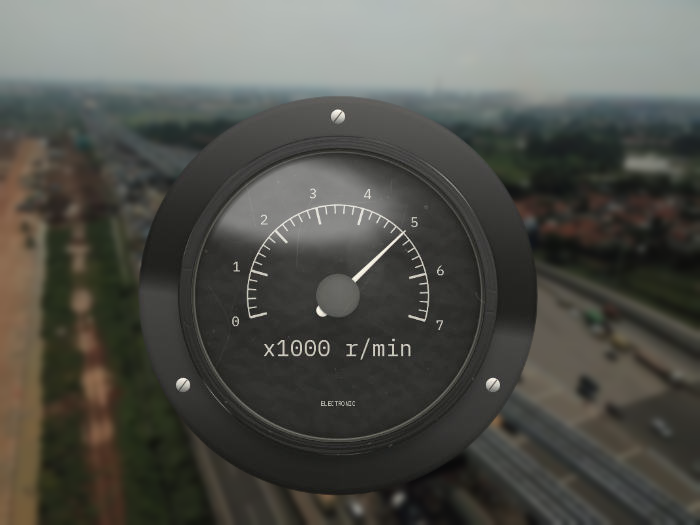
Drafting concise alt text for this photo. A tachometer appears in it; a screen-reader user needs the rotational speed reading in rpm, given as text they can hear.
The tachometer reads 5000 rpm
